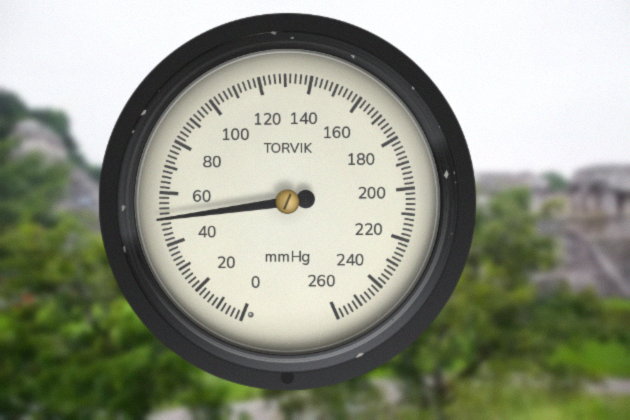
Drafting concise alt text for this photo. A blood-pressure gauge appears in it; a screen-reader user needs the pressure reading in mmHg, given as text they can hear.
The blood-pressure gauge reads 50 mmHg
